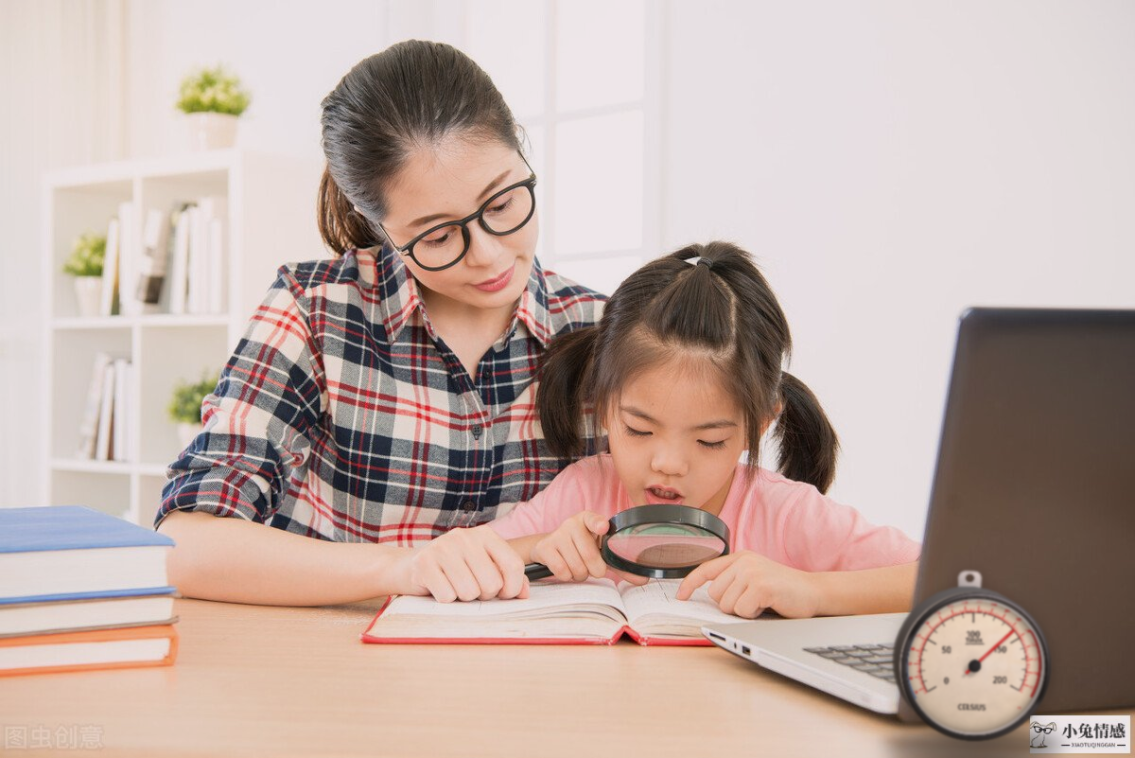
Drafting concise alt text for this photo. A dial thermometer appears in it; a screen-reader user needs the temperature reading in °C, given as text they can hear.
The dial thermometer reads 140 °C
